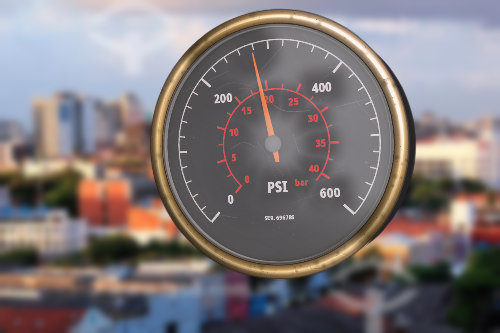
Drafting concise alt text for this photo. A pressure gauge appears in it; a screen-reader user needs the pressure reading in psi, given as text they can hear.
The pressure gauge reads 280 psi
